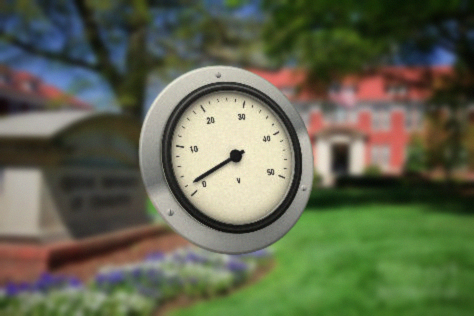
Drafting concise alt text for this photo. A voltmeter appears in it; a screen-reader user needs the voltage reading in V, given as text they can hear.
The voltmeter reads 2 V
